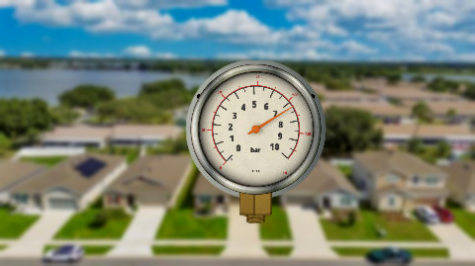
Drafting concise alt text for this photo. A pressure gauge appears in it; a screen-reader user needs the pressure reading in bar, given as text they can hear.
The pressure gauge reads 7.25 bar
